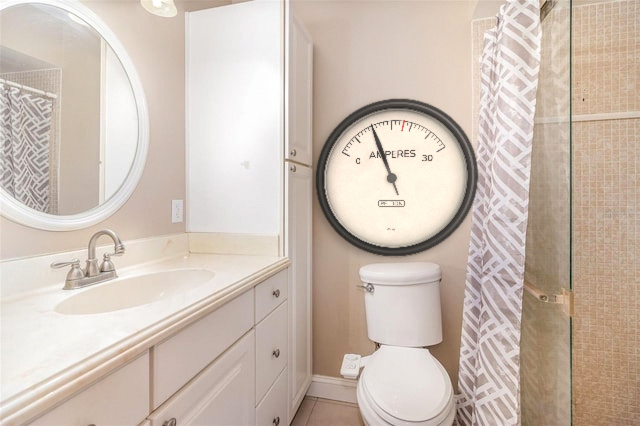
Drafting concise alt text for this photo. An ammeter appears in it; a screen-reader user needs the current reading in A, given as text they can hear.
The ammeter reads 10 A
